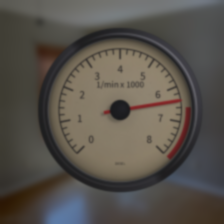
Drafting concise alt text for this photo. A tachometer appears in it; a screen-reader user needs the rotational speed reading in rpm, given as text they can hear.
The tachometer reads 6400 rpm
